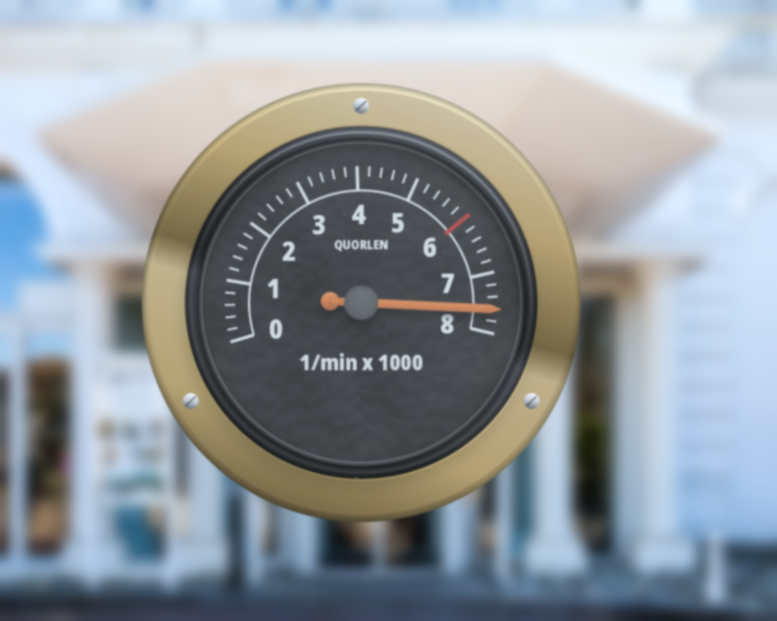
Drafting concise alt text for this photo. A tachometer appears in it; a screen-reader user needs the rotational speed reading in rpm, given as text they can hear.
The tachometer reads 7600 rpm
